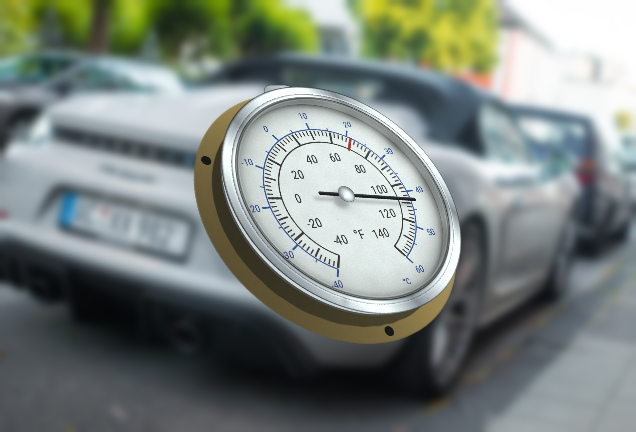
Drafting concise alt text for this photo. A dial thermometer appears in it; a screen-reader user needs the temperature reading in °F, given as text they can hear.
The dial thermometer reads 110 °F
